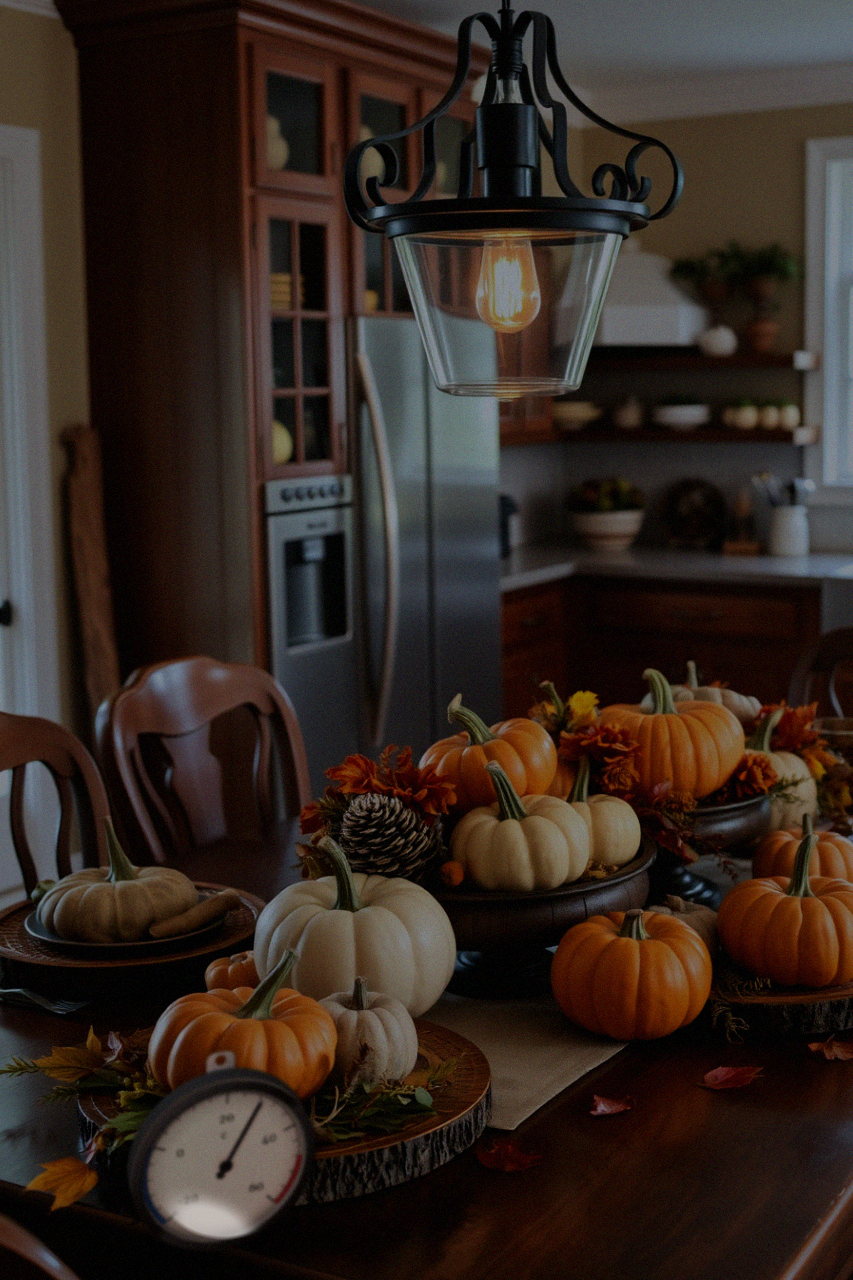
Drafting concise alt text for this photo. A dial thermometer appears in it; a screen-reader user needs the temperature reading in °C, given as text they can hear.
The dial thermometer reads 28 °C
